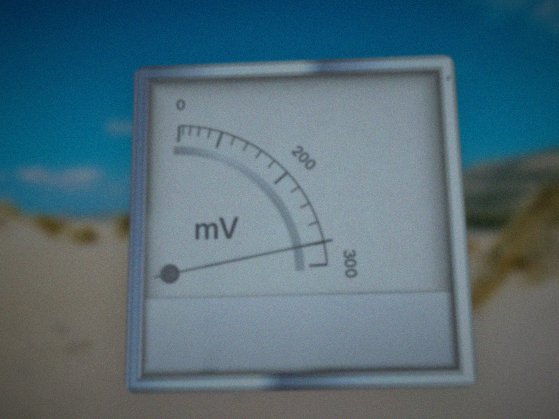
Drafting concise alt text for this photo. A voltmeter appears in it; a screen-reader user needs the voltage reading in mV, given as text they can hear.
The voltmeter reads 280 mV
